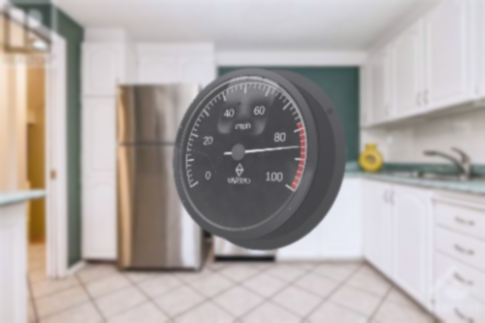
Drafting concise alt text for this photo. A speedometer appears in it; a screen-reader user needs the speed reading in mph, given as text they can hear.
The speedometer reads 86 mph
